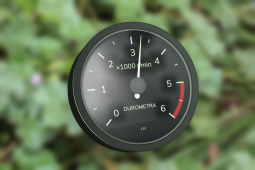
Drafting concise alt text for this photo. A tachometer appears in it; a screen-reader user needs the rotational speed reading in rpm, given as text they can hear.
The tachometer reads 3250 rpm
